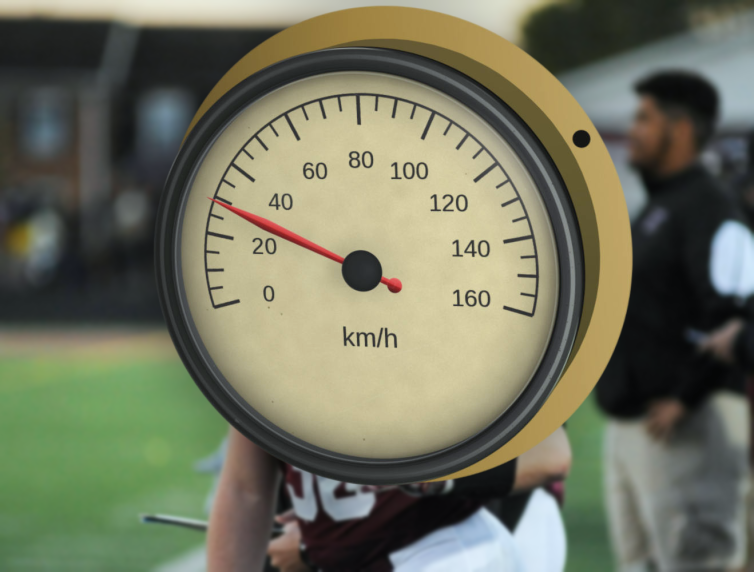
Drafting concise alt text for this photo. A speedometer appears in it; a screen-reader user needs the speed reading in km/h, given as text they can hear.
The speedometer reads 30 km/h
